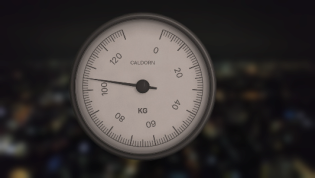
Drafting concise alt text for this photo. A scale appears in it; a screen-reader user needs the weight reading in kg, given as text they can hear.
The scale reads 105 kg
